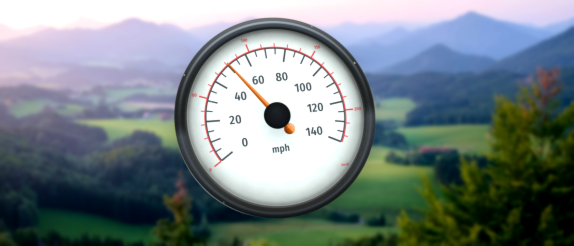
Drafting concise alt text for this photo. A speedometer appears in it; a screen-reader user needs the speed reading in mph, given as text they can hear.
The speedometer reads 50 mph
